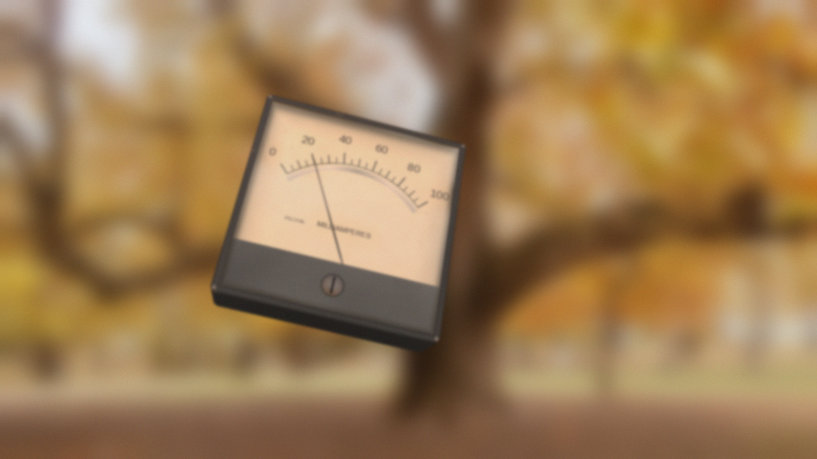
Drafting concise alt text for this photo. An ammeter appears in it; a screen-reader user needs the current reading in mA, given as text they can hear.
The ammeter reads 20 mA
